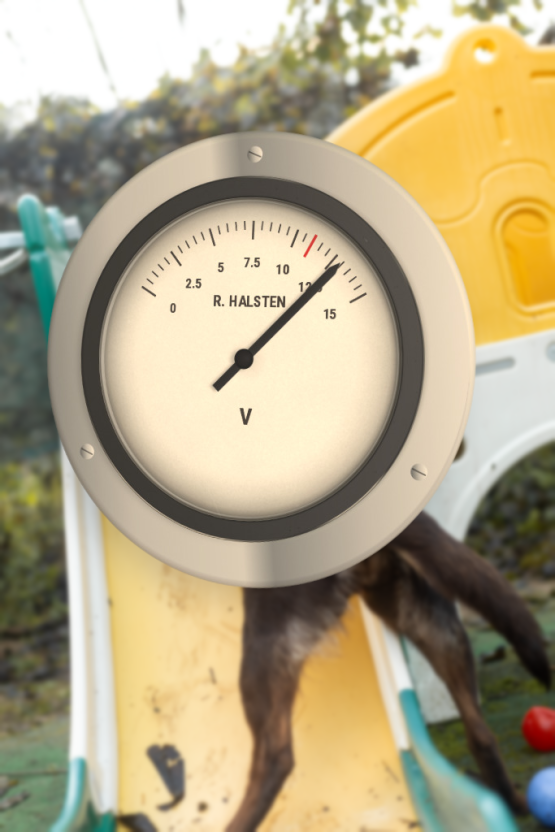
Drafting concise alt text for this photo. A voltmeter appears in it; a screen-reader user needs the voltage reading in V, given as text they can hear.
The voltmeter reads 13 V
